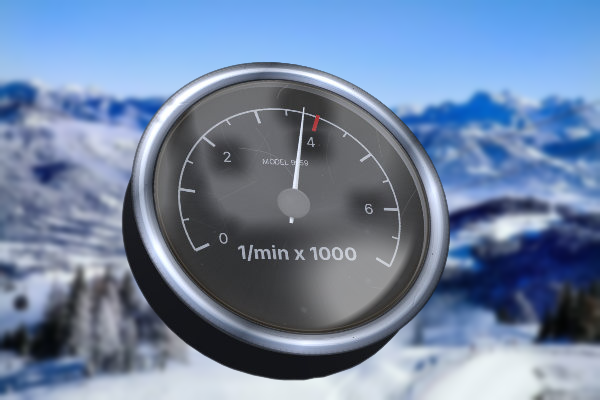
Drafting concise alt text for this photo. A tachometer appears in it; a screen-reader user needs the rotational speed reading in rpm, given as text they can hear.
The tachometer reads 3750 rpm
